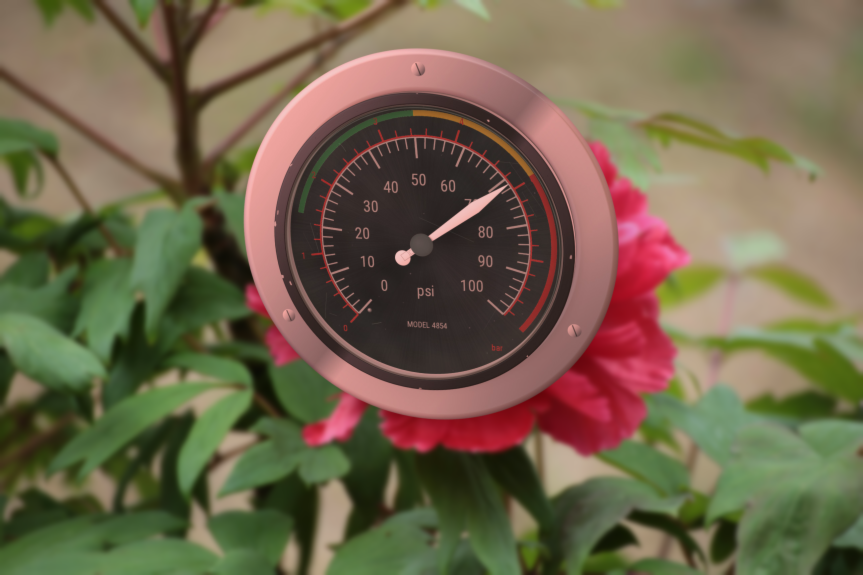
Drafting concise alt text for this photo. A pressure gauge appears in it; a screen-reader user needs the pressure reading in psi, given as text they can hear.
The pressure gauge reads 71 psi
